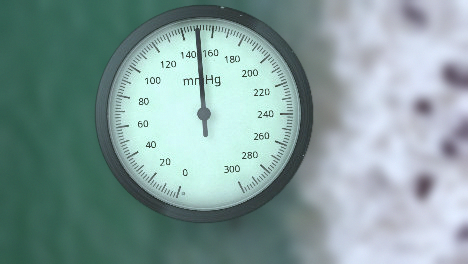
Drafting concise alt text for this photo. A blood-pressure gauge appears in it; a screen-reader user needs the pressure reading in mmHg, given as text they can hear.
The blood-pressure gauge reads 150 mmHg
